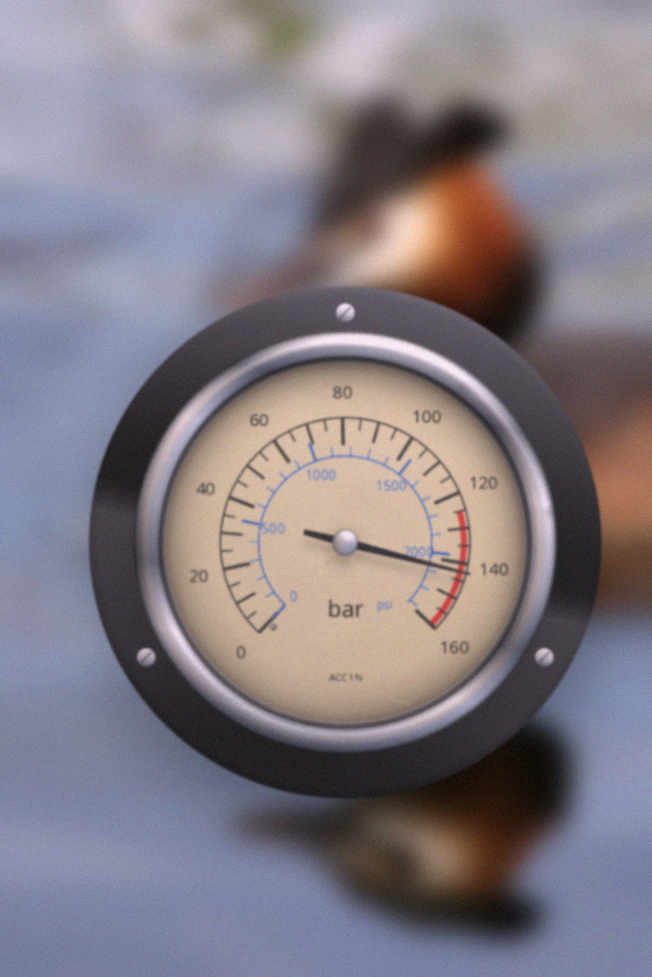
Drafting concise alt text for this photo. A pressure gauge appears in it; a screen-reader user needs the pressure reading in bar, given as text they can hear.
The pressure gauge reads 142.5 bar
